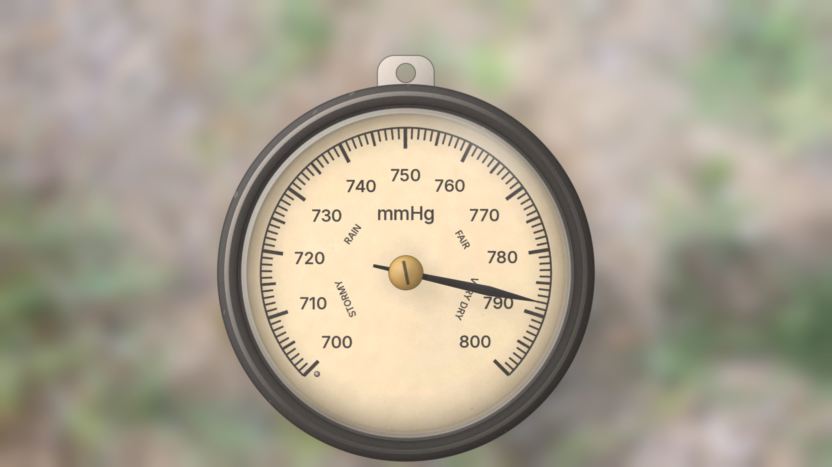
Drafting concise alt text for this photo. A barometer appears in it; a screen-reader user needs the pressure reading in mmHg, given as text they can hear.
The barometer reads 788 mmHg
